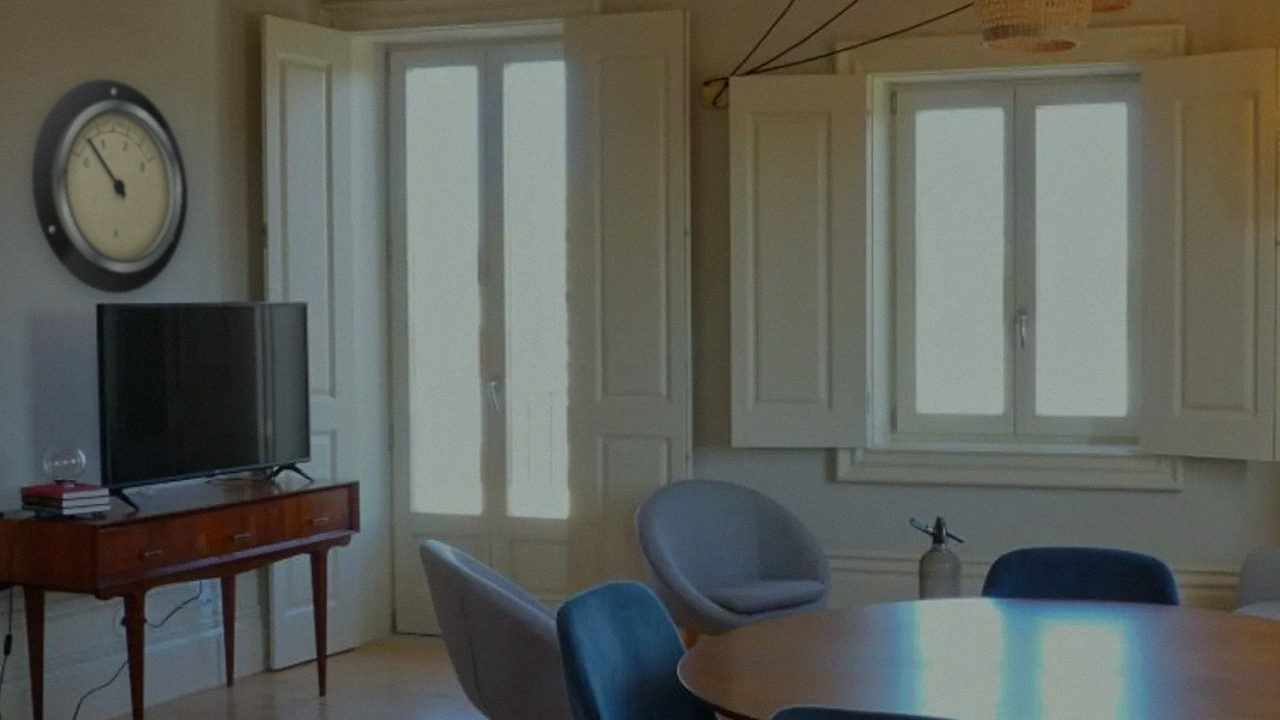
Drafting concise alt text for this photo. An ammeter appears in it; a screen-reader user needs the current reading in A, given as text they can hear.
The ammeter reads 0.5 A
